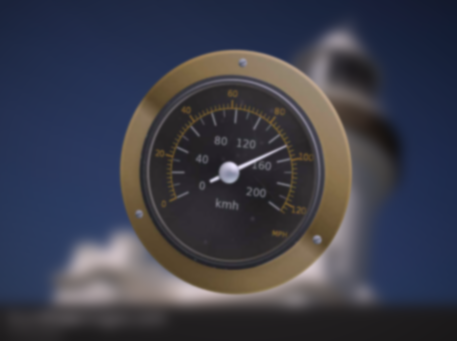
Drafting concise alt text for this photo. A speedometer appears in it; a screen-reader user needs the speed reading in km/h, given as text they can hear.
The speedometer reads 150 km/h
